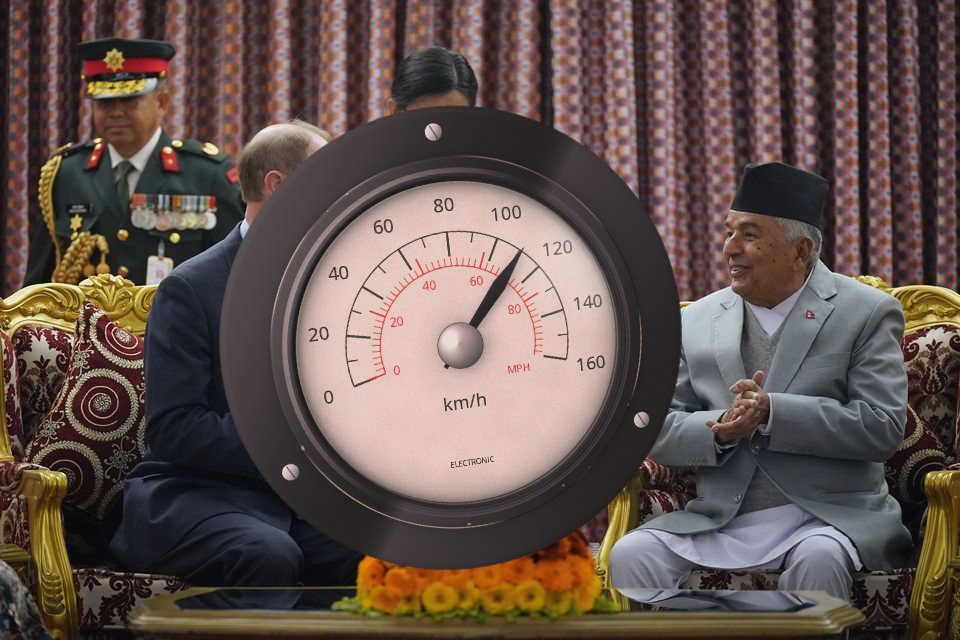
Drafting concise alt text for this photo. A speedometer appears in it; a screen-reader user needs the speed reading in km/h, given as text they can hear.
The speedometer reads 110 km/h
